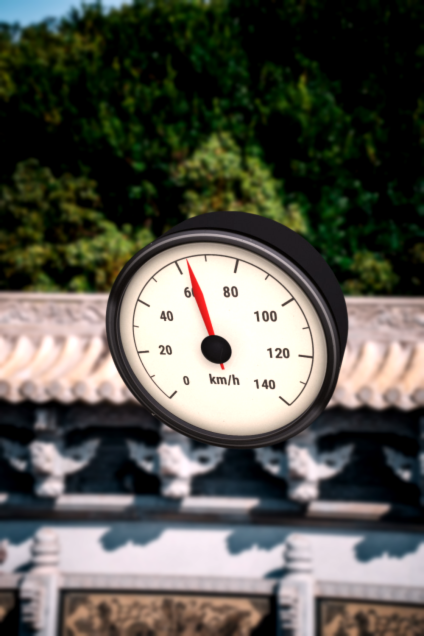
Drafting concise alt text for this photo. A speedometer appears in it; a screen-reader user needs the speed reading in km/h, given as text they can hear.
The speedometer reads 65 km/h
